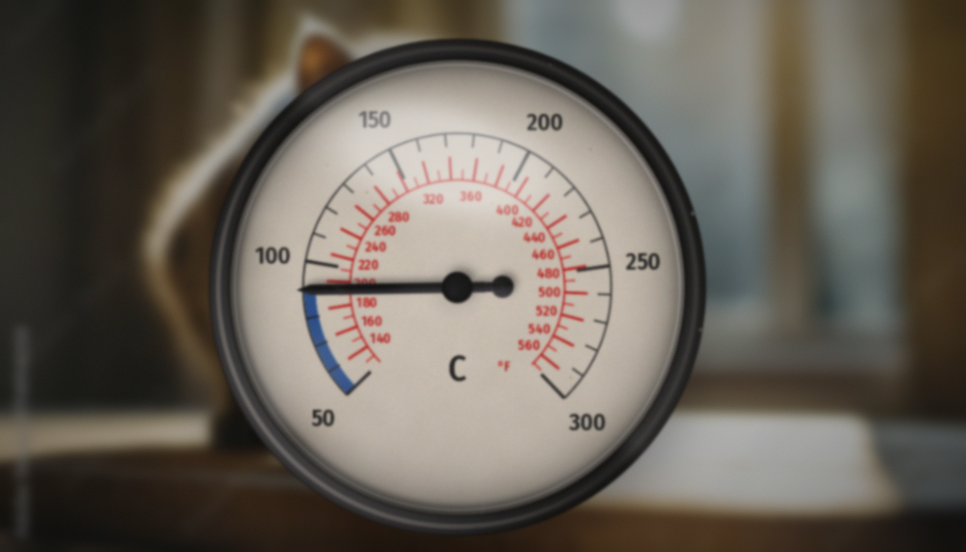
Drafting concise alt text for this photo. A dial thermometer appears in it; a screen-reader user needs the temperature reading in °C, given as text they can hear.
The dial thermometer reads 90 °C
